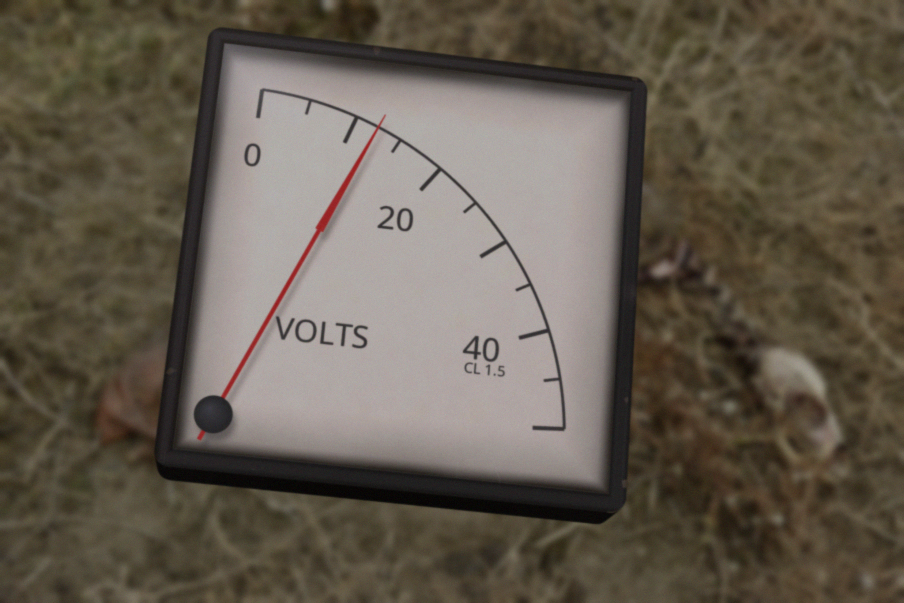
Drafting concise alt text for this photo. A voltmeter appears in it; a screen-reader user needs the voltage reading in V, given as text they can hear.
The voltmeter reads 12.5 V
